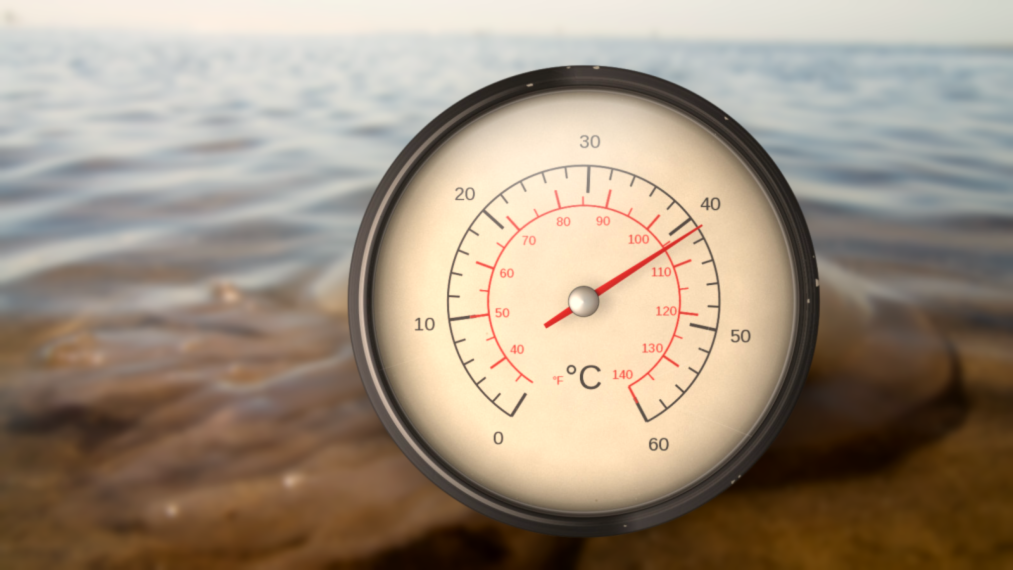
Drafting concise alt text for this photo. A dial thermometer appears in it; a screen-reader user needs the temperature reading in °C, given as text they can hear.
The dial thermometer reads 41 °C
